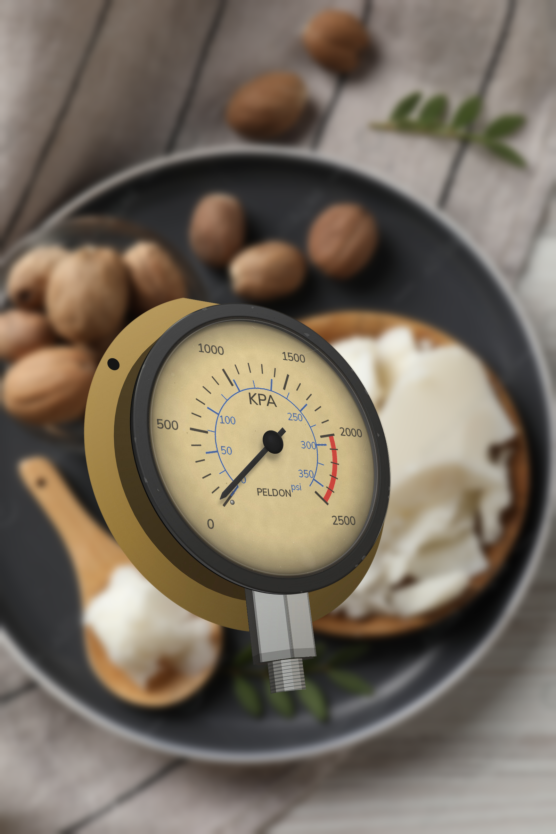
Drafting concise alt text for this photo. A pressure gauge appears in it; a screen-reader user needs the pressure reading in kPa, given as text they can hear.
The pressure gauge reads 50 kPa
